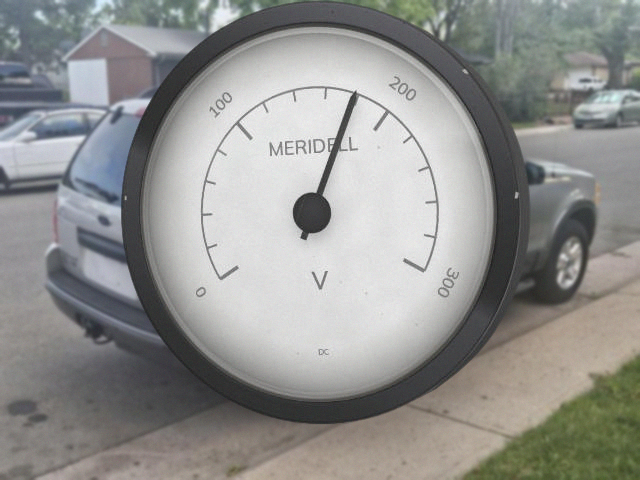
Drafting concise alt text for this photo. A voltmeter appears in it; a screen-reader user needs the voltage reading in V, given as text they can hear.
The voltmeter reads 180 V
